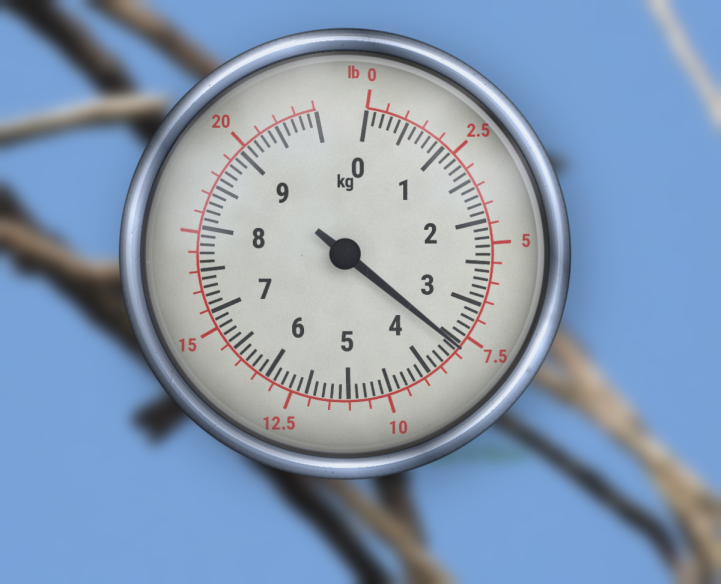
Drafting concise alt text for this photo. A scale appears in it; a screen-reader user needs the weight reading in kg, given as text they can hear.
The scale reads 3.55 kg
